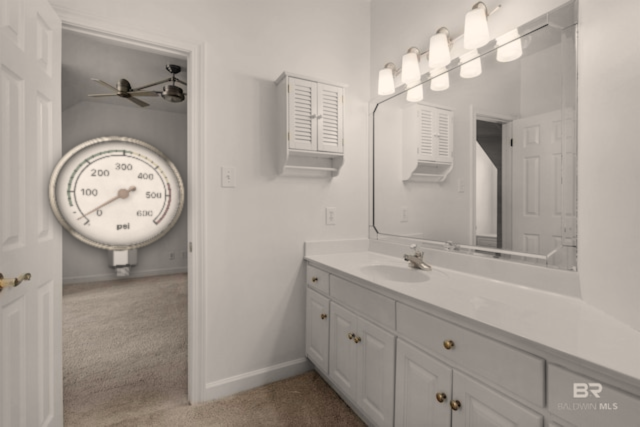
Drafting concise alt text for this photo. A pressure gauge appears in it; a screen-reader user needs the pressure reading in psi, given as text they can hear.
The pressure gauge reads 20 psi
